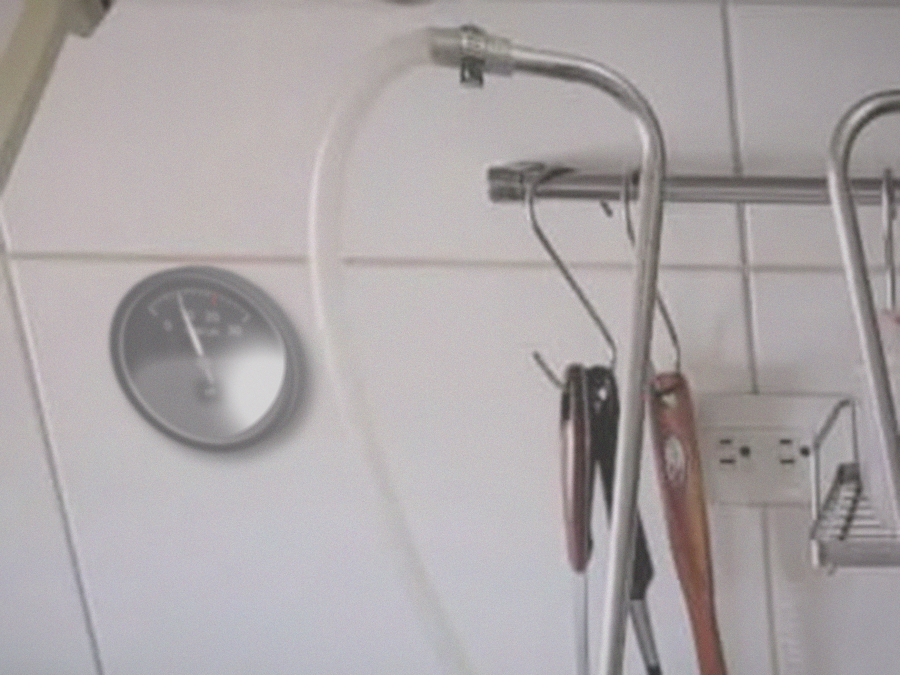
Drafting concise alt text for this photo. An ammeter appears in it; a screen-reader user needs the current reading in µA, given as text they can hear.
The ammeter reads 10 µA
